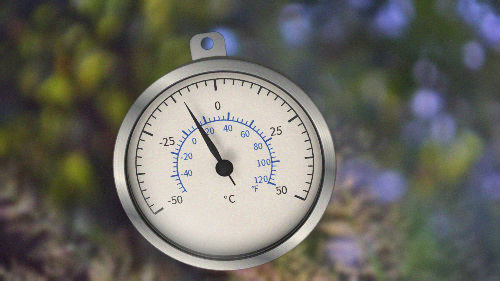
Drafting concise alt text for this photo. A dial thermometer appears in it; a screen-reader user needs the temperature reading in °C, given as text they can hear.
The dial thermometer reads -10 °C
